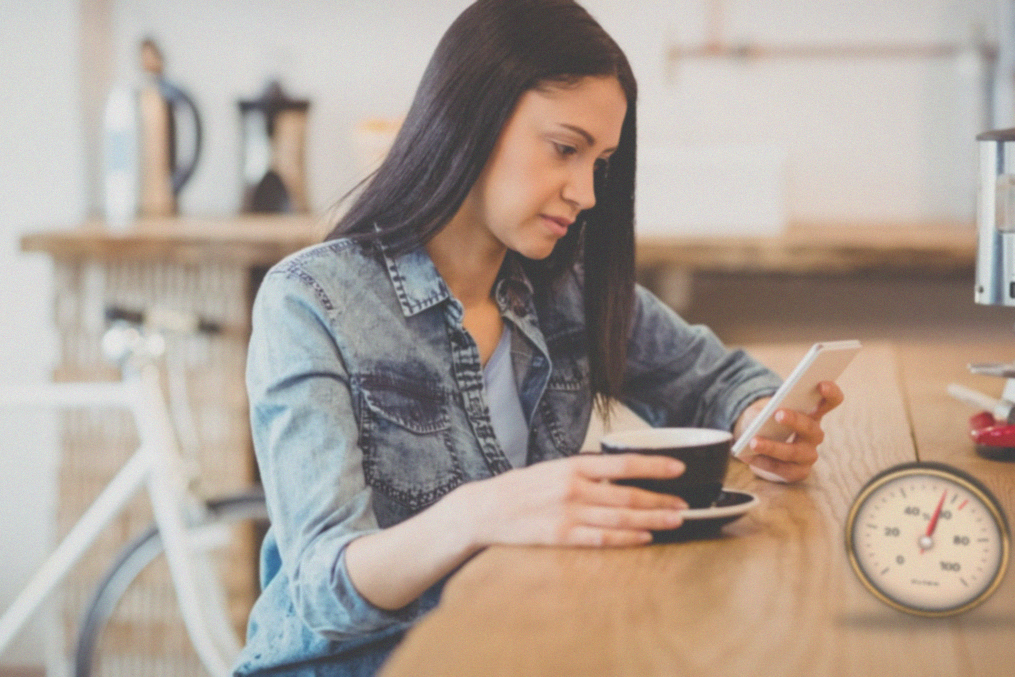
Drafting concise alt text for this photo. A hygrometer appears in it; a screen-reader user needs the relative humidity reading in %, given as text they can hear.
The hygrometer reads 56 %
